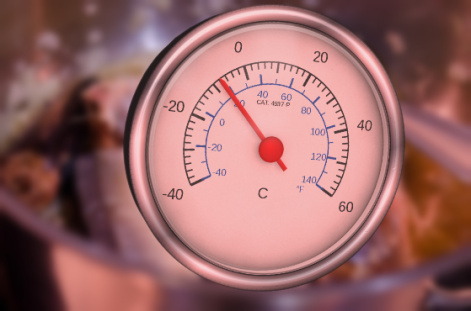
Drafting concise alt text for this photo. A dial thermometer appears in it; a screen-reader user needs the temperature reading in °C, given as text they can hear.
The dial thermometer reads -8 °C
